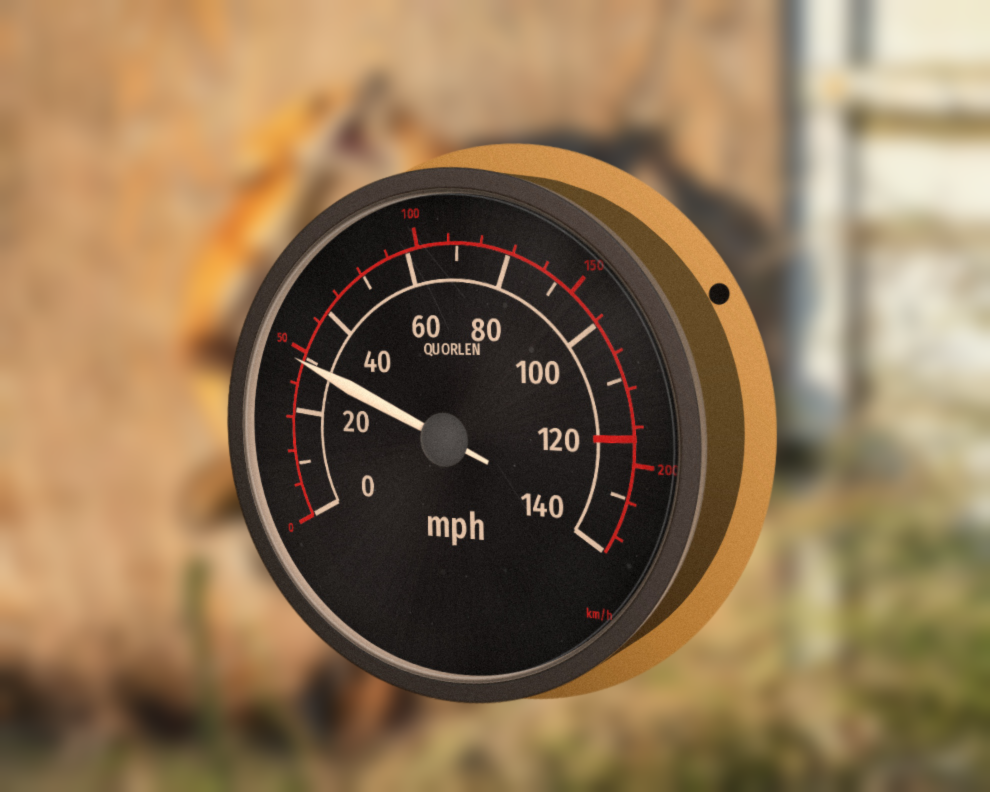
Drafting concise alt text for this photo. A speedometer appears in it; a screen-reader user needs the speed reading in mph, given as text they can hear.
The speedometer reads 30 mph
